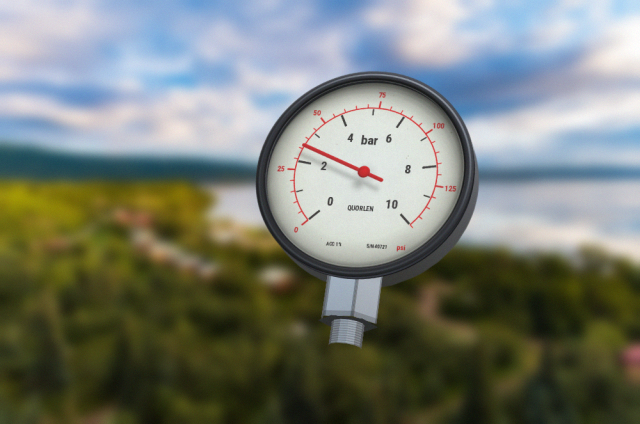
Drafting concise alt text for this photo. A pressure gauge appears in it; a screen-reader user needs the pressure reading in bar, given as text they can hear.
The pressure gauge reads 2.5 bar
